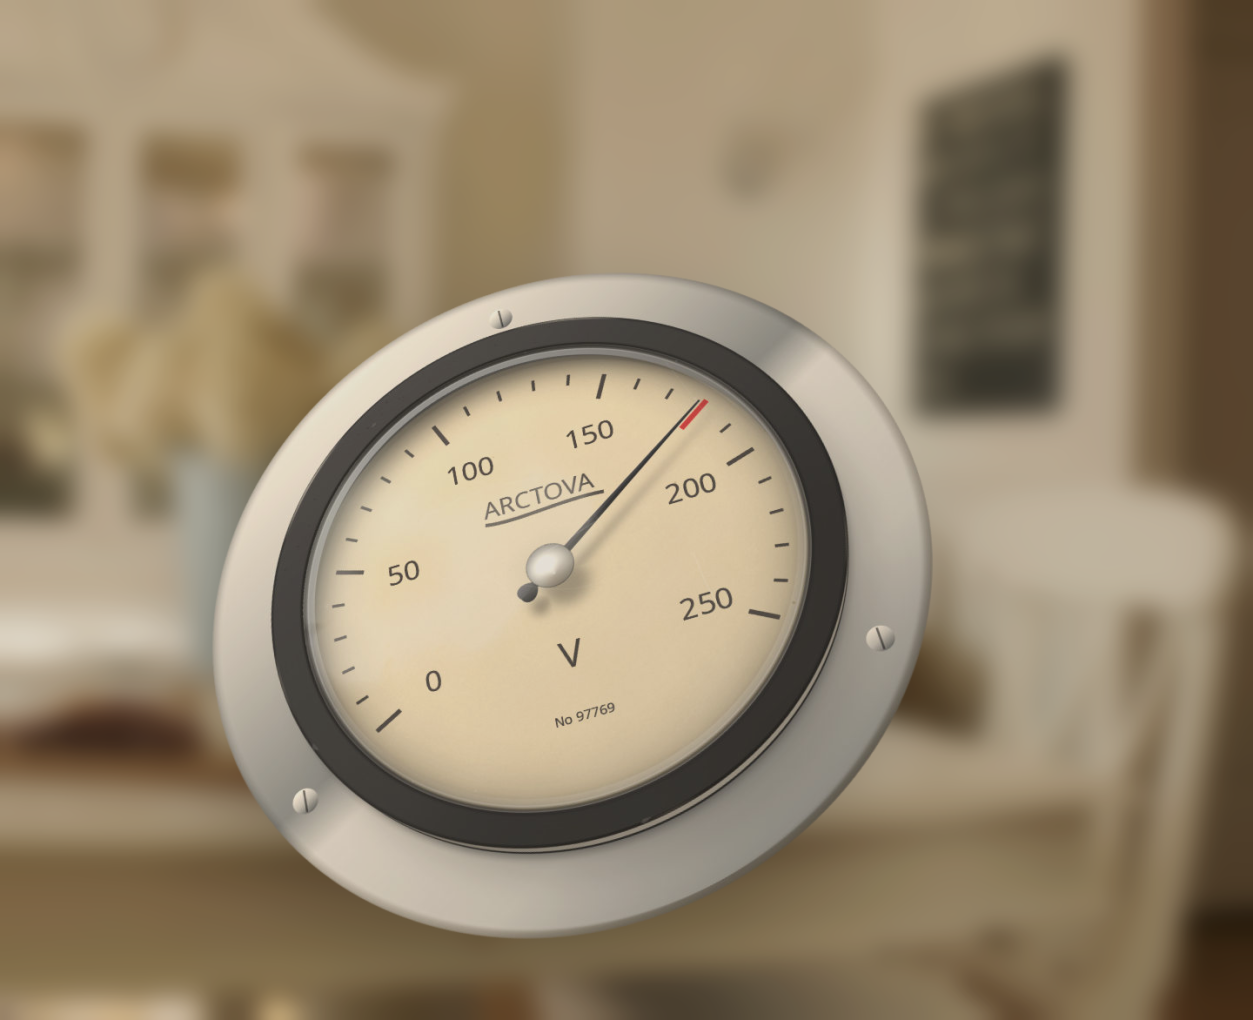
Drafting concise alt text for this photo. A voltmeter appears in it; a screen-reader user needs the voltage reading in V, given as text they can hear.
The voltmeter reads 180 V
